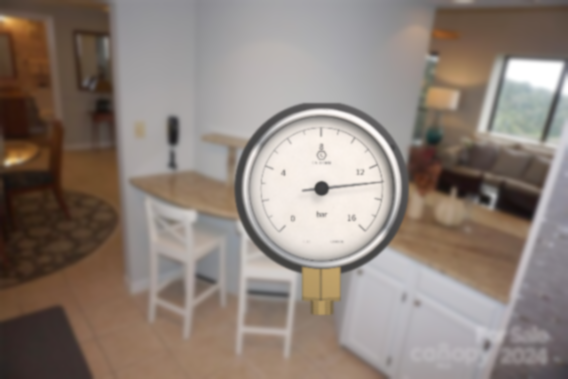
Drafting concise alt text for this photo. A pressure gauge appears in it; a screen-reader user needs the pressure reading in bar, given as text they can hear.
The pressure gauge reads 13 bar
